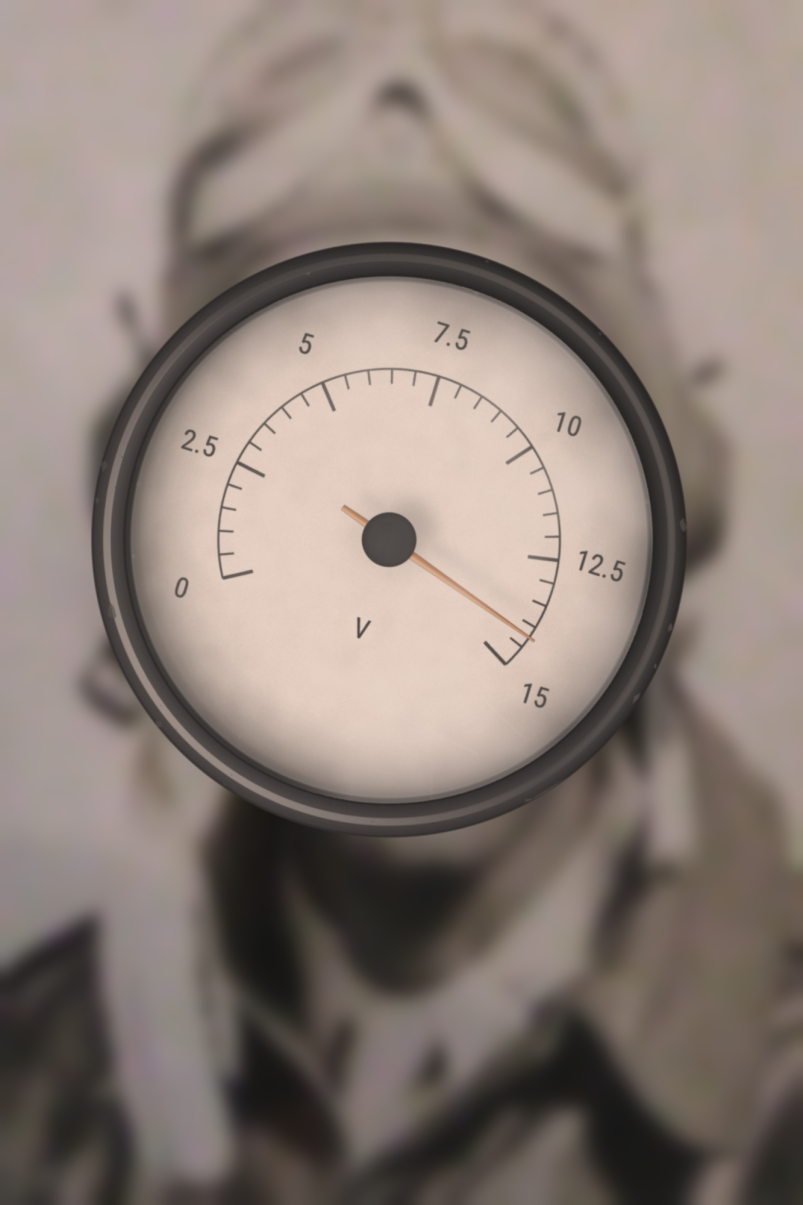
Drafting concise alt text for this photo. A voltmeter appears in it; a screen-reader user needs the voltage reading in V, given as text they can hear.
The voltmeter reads 14.25 V
